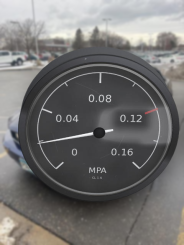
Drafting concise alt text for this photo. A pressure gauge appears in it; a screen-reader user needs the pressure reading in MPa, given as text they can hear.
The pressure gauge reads 0.02 MPa
